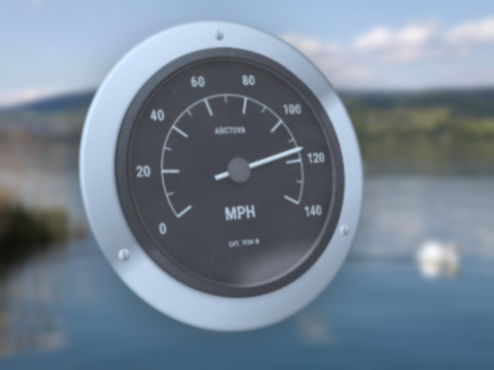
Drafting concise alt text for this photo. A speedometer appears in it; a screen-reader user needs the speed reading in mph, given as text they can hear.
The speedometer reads 115 mph
